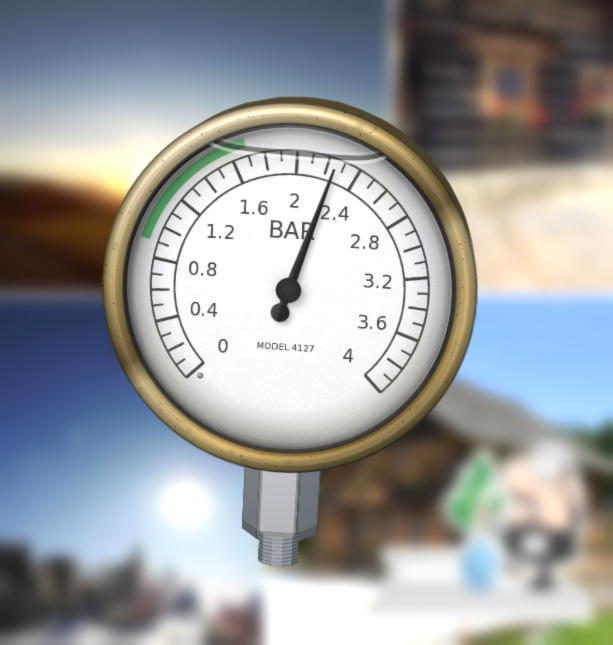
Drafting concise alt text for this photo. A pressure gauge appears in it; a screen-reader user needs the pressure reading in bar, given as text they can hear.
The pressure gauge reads 2.25 bar
